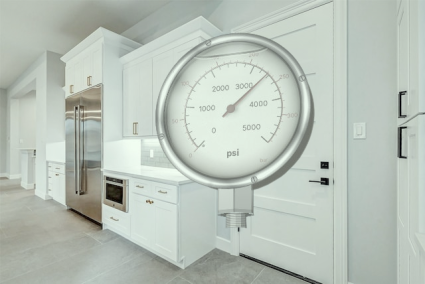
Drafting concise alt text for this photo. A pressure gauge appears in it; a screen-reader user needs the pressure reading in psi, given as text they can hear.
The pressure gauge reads 3400 psi
